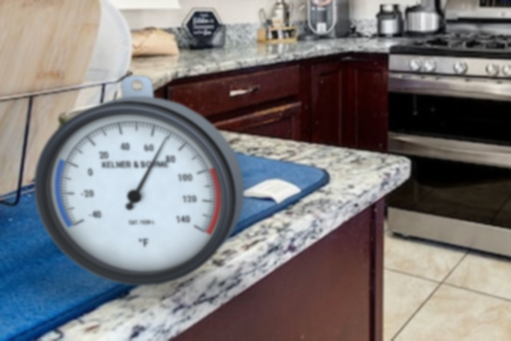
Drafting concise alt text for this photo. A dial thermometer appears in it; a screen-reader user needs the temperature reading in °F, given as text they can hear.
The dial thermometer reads 70 °F
